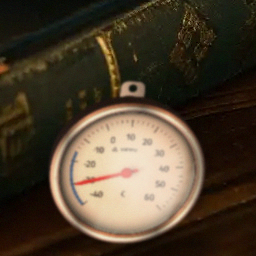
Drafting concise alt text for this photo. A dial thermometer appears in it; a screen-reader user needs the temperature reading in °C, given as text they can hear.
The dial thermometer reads -30 °C
